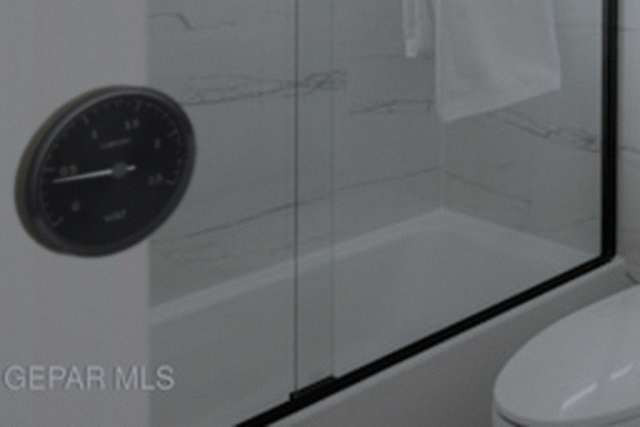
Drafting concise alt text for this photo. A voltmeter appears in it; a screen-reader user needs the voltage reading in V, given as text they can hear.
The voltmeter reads 0.4 V
